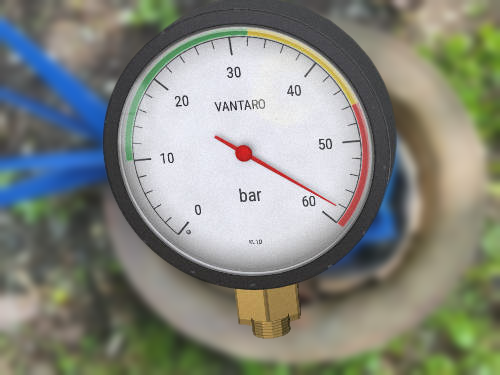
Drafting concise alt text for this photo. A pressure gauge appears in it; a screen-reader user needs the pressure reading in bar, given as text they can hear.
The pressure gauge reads 58 bar
